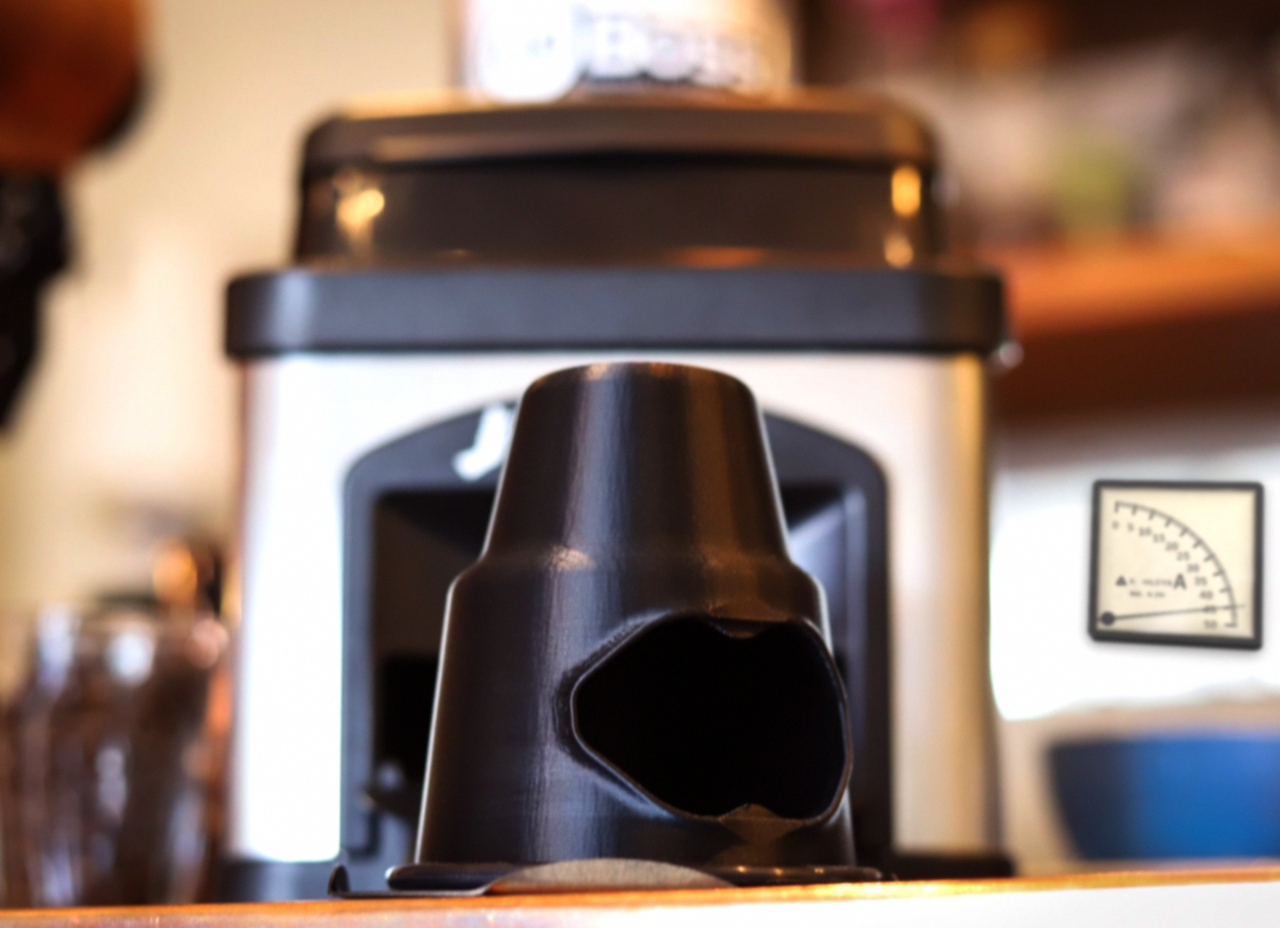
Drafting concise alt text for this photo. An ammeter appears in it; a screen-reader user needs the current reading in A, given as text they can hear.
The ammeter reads 45 A
